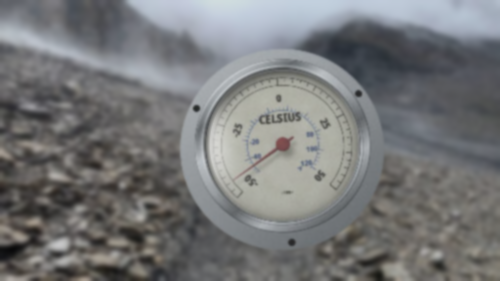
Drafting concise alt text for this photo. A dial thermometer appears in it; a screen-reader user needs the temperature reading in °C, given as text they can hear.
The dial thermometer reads -45 °C
